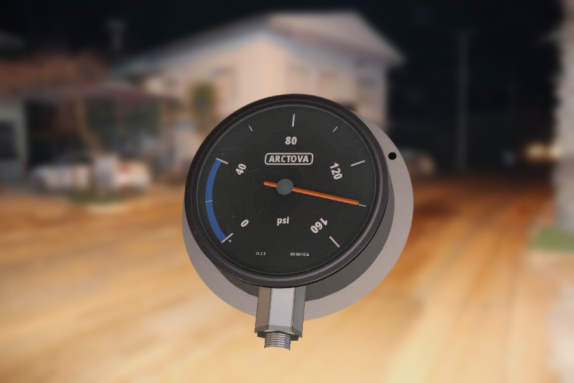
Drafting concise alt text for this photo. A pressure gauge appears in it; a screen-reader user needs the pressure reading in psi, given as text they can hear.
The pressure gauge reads 140 psi
